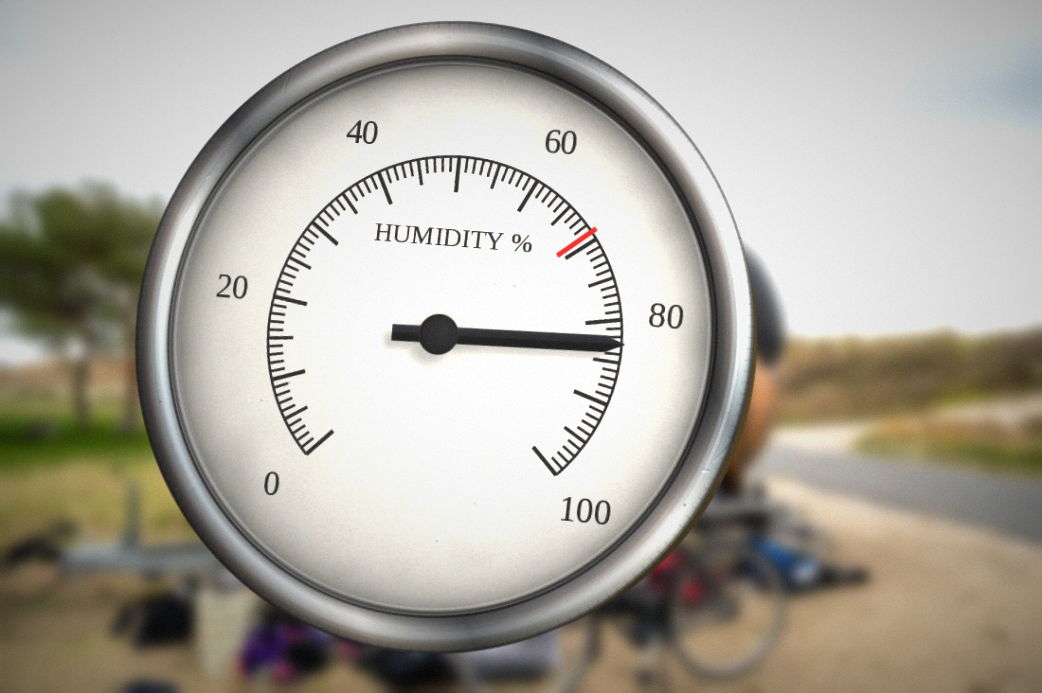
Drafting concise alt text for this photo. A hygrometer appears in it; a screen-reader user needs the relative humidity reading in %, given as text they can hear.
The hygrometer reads 83 %
